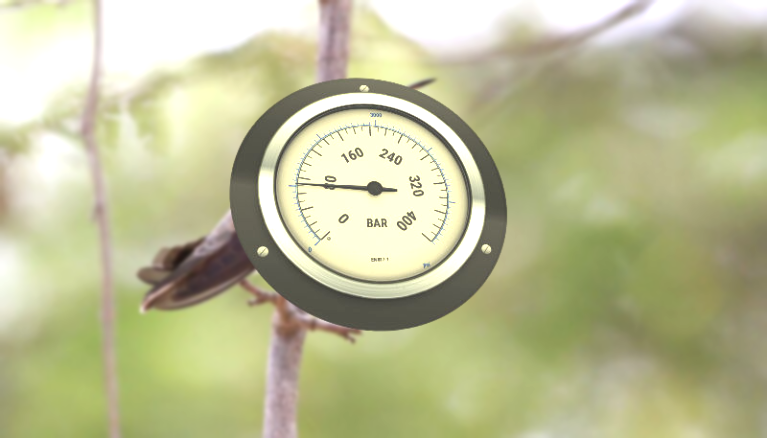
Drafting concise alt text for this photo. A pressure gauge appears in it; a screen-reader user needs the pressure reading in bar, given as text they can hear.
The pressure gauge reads 70 bar
